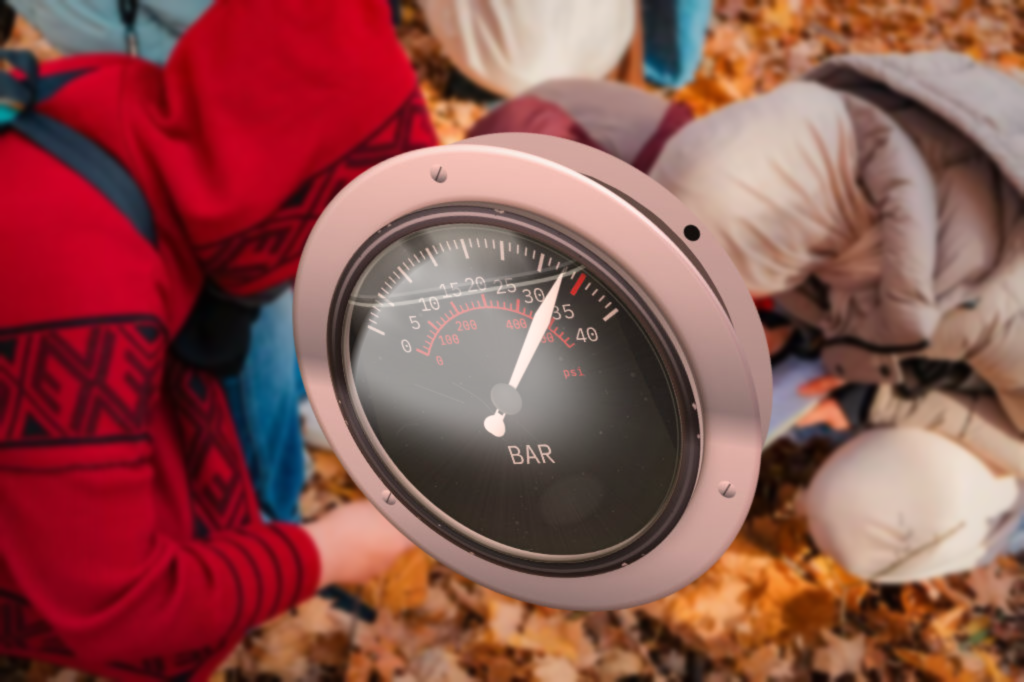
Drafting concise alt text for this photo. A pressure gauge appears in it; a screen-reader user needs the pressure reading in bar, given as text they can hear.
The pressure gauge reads 33 bar
